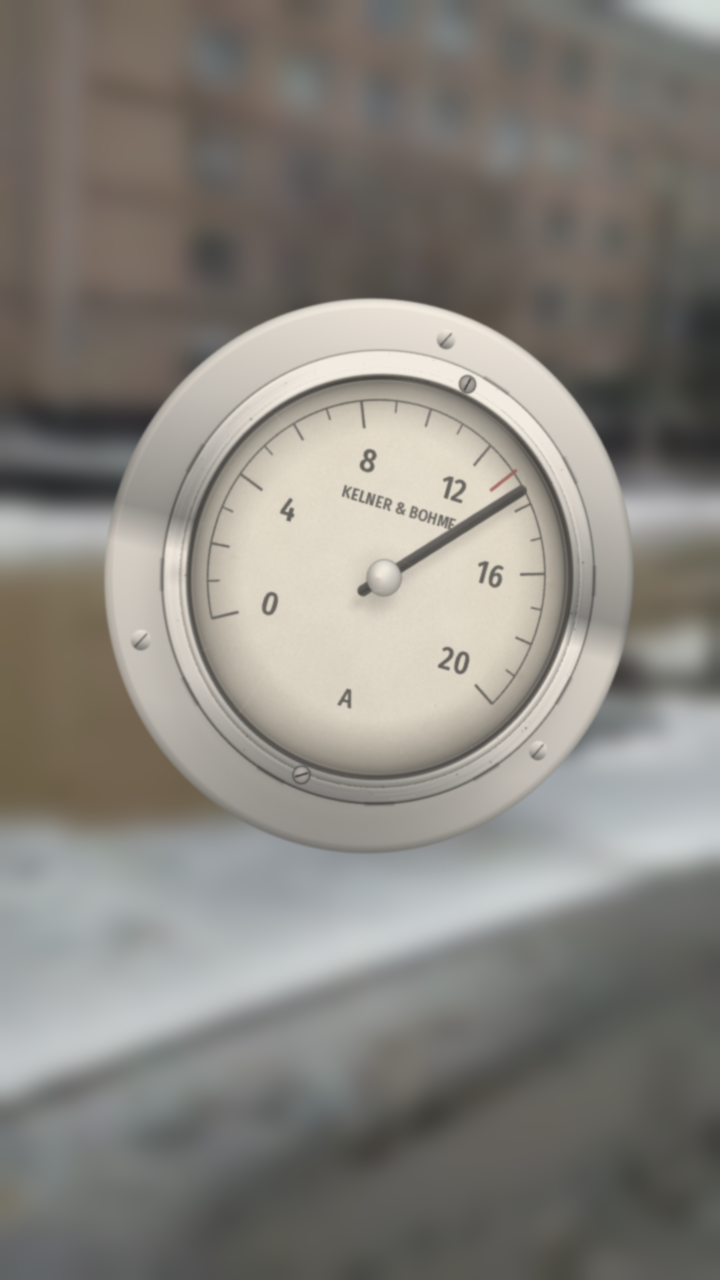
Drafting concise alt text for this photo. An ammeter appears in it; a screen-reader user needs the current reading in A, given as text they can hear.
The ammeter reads 13.5 A
